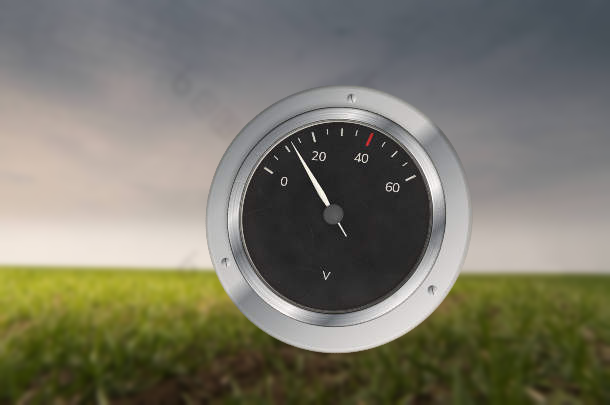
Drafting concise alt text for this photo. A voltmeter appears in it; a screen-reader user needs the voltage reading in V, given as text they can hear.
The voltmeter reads 12.5 V
